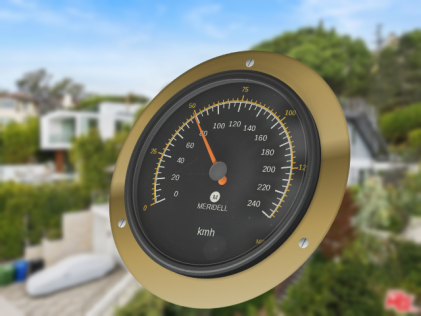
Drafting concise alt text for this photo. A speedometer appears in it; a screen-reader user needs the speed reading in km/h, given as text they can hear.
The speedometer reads 80 km/h
